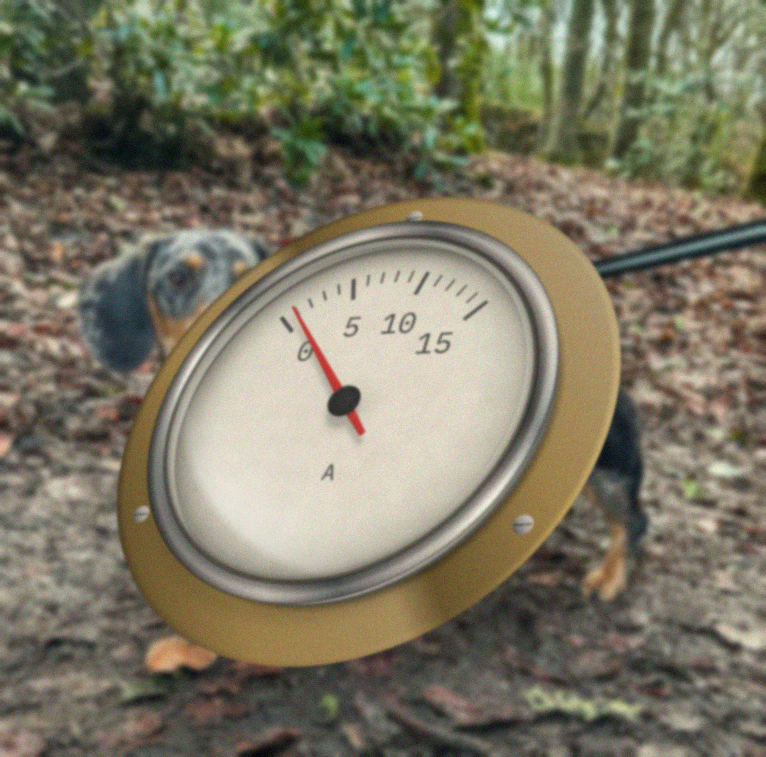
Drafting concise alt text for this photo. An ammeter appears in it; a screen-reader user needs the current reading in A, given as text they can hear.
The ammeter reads 1 A
